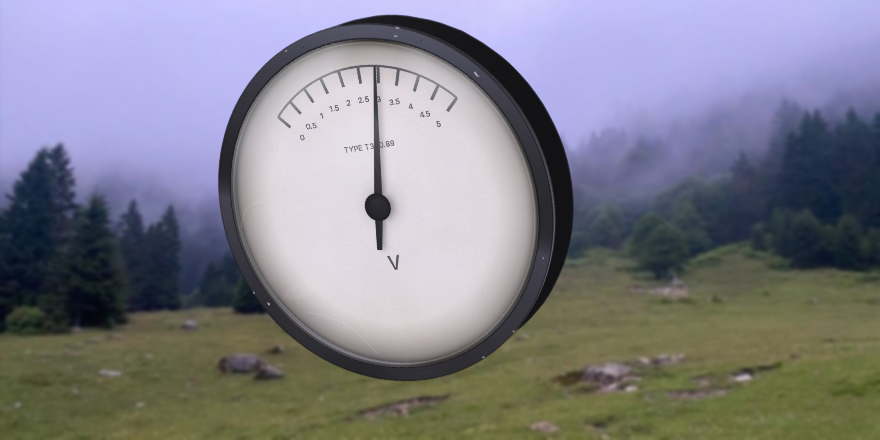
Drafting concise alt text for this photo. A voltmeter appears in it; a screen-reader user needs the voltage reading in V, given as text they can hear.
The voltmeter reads 3 V
